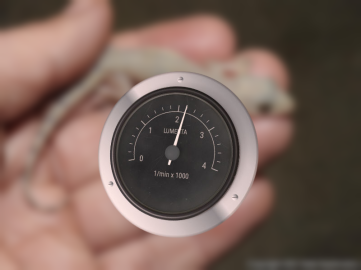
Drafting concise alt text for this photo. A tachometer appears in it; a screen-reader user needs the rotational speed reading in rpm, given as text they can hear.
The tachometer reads 2200 rpm
